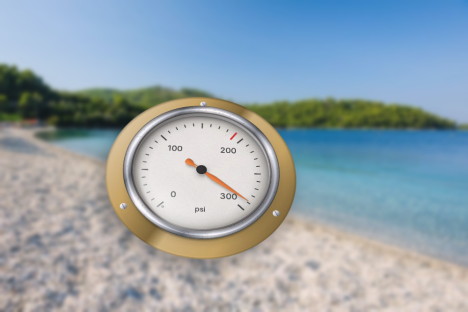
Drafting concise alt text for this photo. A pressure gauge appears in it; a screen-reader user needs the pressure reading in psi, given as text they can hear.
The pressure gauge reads 290 psi
